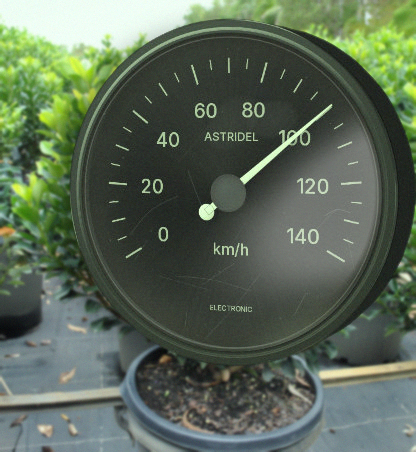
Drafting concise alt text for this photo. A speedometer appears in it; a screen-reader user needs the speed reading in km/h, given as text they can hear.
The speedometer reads 100 km/h
